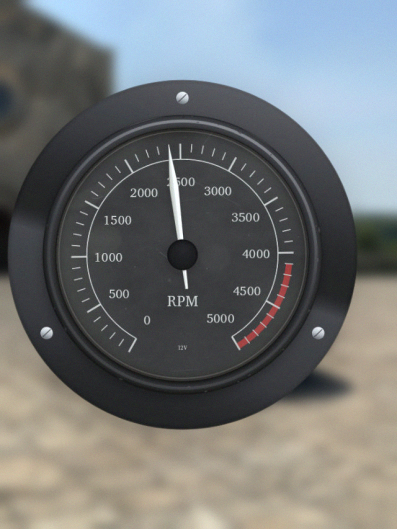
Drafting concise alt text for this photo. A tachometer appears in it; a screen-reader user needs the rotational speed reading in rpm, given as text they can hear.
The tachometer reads 2400 rpm
